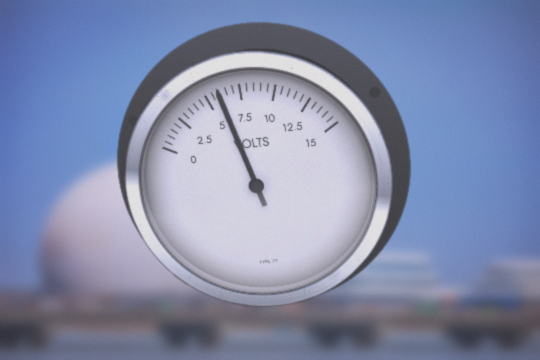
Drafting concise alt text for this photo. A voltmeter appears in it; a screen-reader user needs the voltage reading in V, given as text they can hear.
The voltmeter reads 6 V
